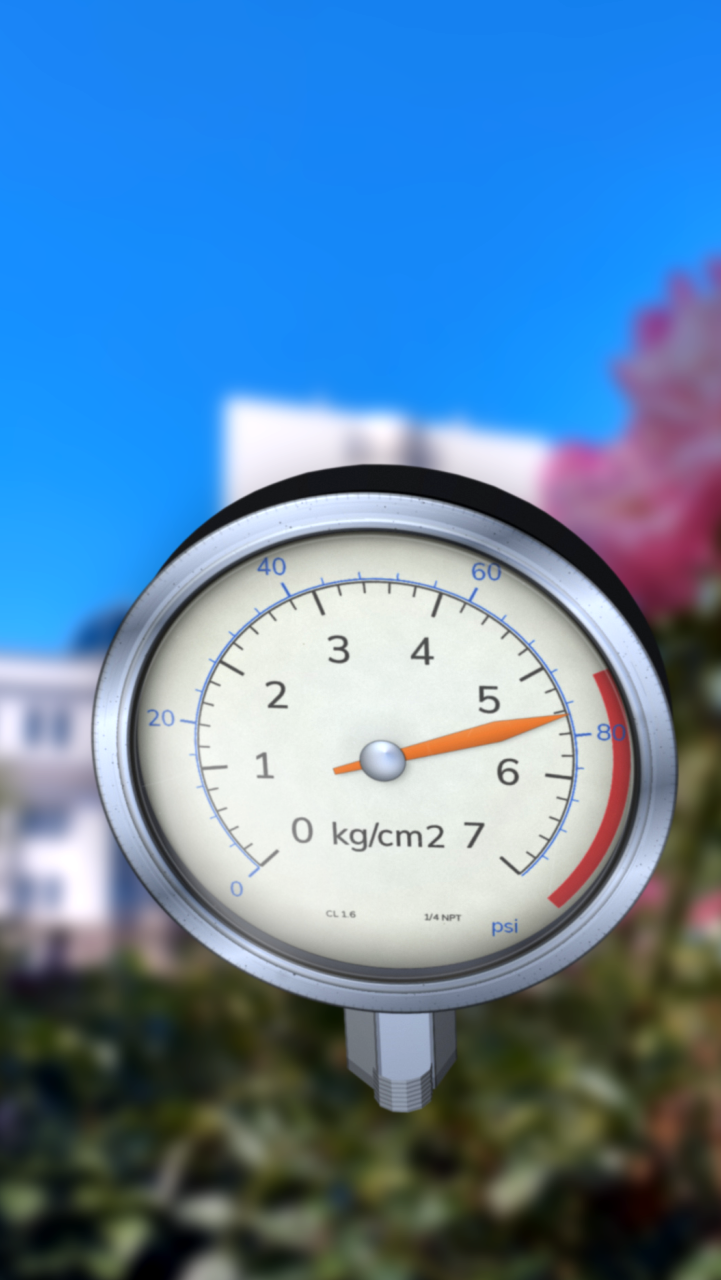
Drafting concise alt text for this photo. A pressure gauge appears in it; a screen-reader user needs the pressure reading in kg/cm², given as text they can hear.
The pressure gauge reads 5.4 kg/cm²
